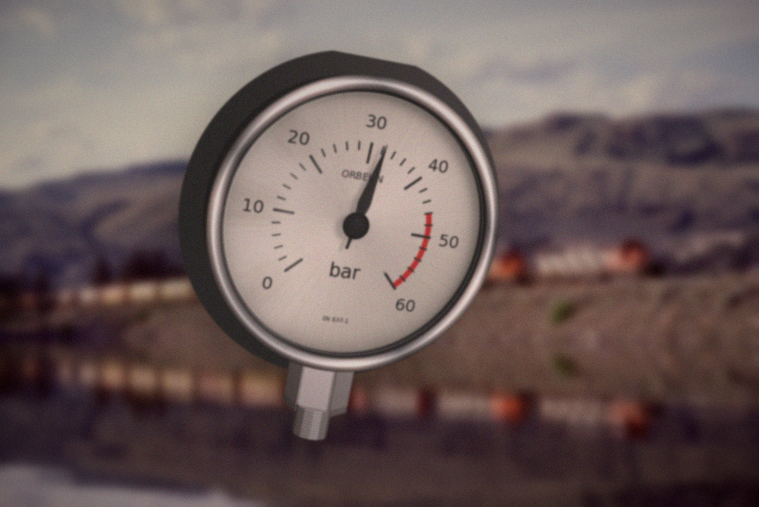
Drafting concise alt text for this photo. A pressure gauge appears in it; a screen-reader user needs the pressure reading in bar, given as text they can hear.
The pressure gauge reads 32 bar
